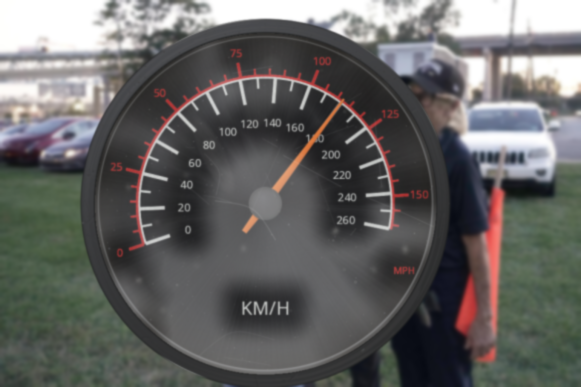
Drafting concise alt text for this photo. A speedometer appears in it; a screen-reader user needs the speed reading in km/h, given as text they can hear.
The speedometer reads 180 km/h
